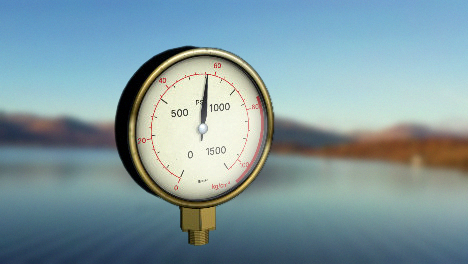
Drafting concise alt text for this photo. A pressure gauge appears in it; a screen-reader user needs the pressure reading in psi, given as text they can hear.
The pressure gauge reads 800 psi
